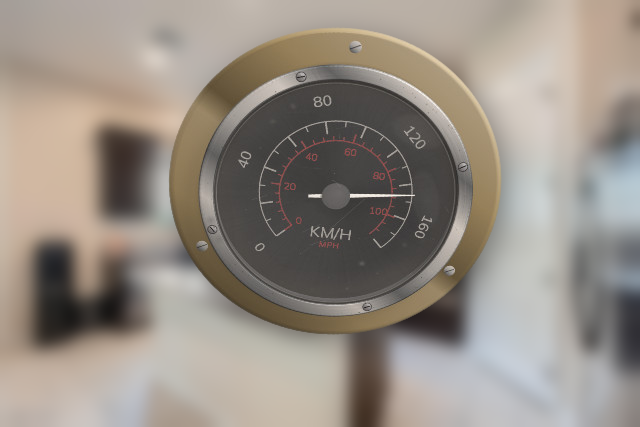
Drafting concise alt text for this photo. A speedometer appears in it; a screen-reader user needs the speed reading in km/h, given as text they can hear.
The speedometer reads 145 km/h
